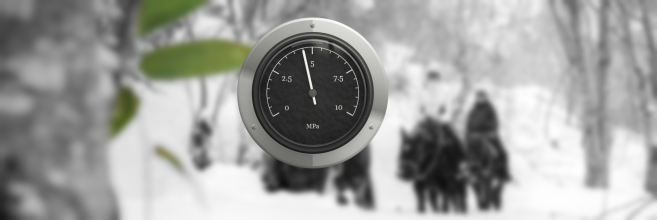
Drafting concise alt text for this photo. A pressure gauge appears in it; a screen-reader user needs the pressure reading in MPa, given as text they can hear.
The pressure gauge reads 4.5 MPa
